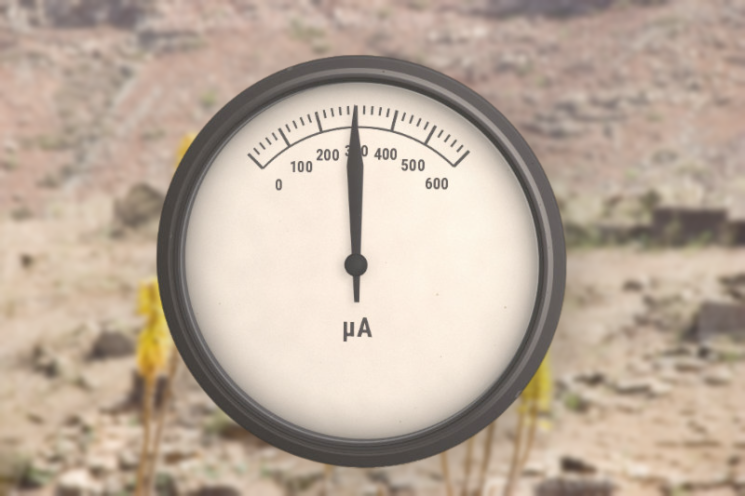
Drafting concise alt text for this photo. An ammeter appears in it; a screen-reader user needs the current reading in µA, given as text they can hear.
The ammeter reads 300 µA
